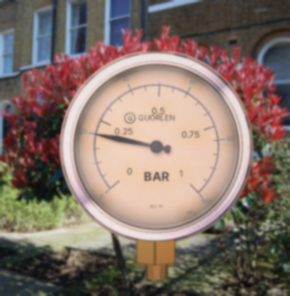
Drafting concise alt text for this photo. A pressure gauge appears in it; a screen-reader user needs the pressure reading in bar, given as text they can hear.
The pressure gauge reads 0.2 bar
